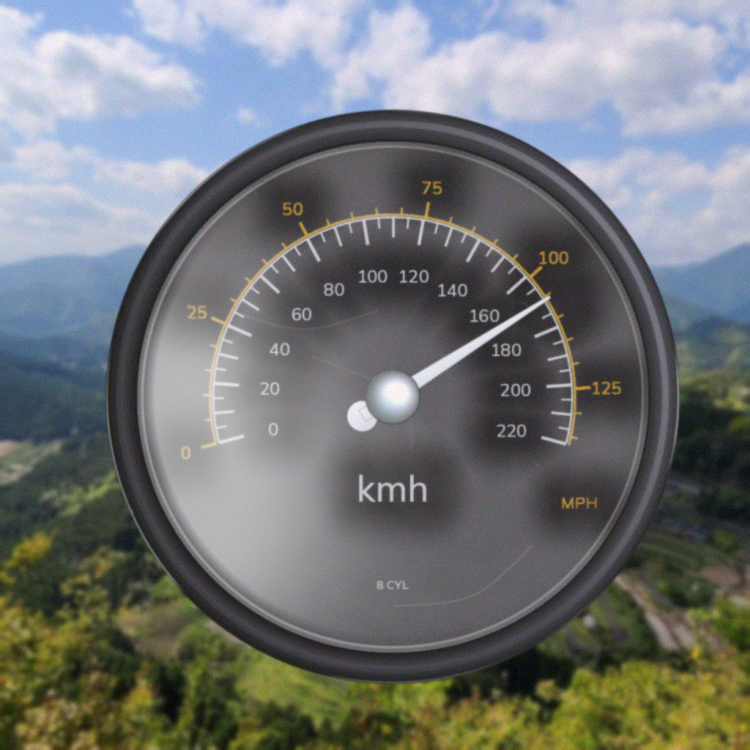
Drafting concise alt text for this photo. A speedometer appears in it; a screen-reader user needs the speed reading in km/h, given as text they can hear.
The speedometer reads 170 km/h
